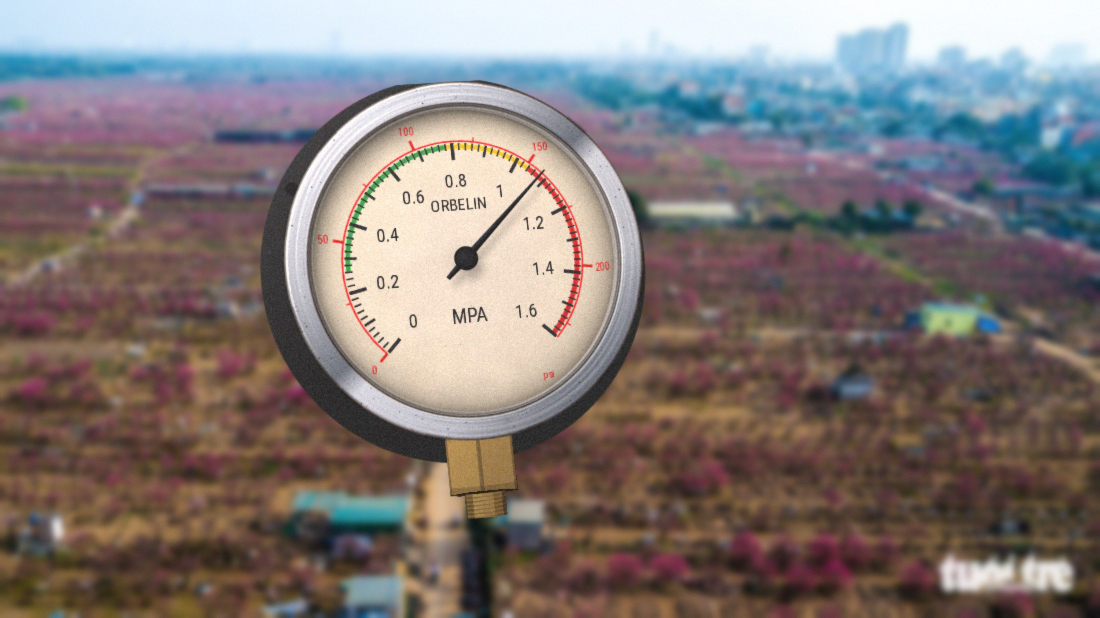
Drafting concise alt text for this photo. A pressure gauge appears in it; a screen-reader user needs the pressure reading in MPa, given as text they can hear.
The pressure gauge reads 1.08 MPa
